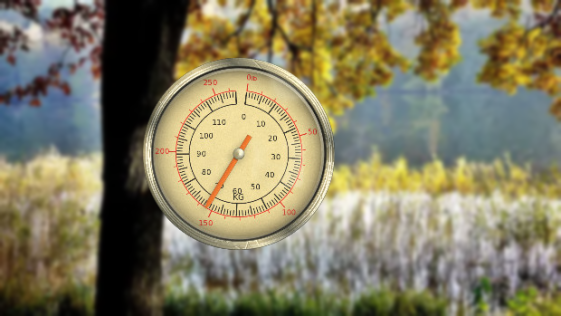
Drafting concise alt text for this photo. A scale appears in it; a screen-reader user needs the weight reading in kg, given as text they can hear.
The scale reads 70 kg
